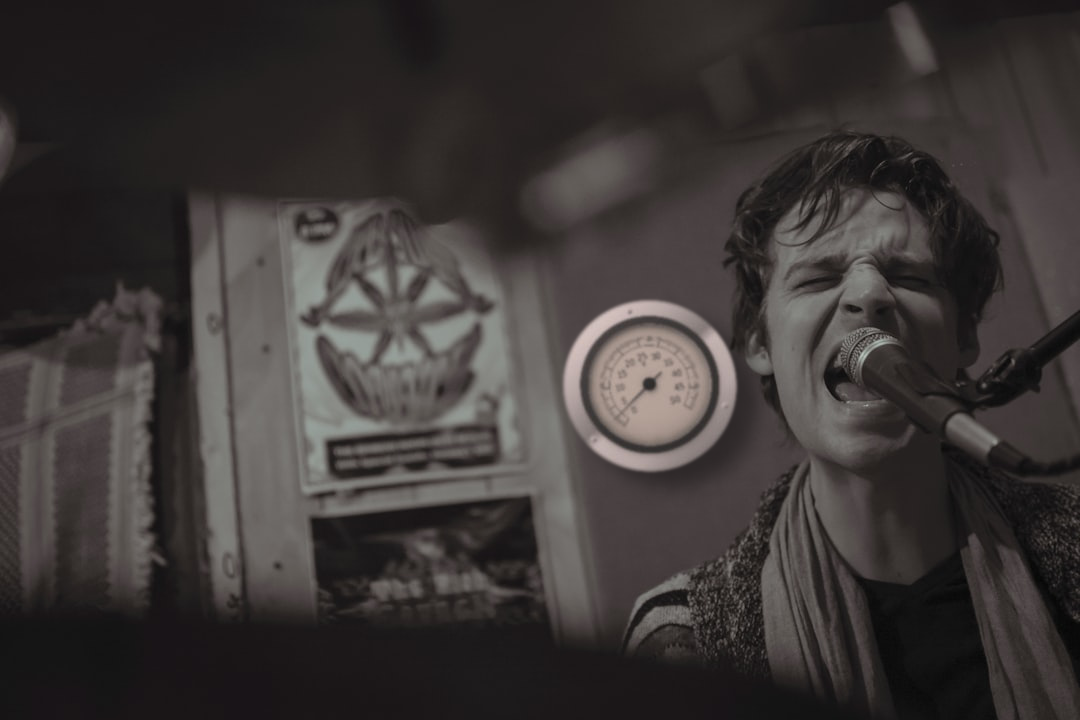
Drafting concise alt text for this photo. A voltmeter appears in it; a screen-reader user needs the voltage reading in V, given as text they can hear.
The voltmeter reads 2.5 V
